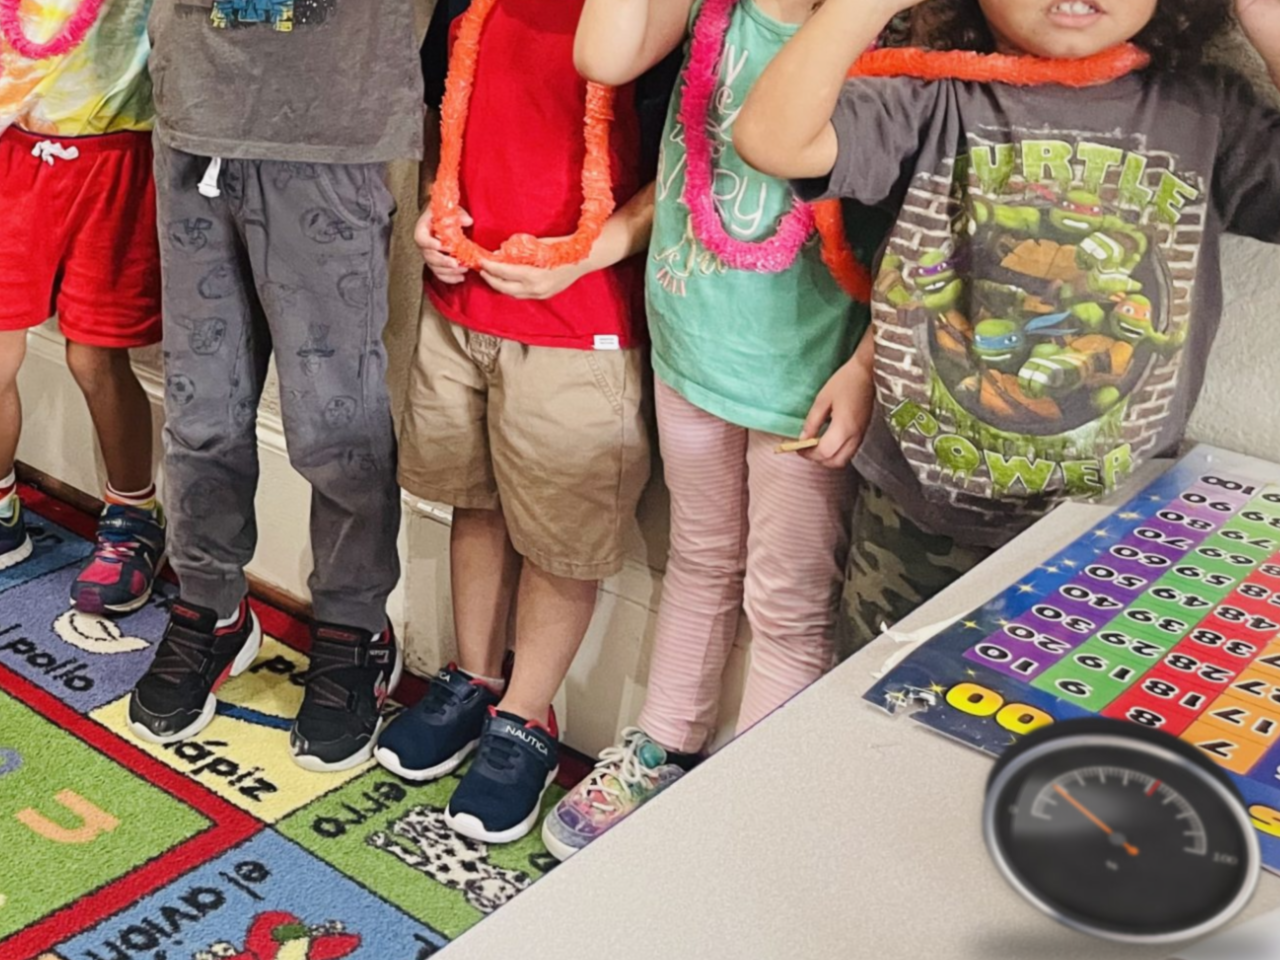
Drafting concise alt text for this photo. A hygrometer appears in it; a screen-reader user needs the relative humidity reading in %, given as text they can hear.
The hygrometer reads 20 %
